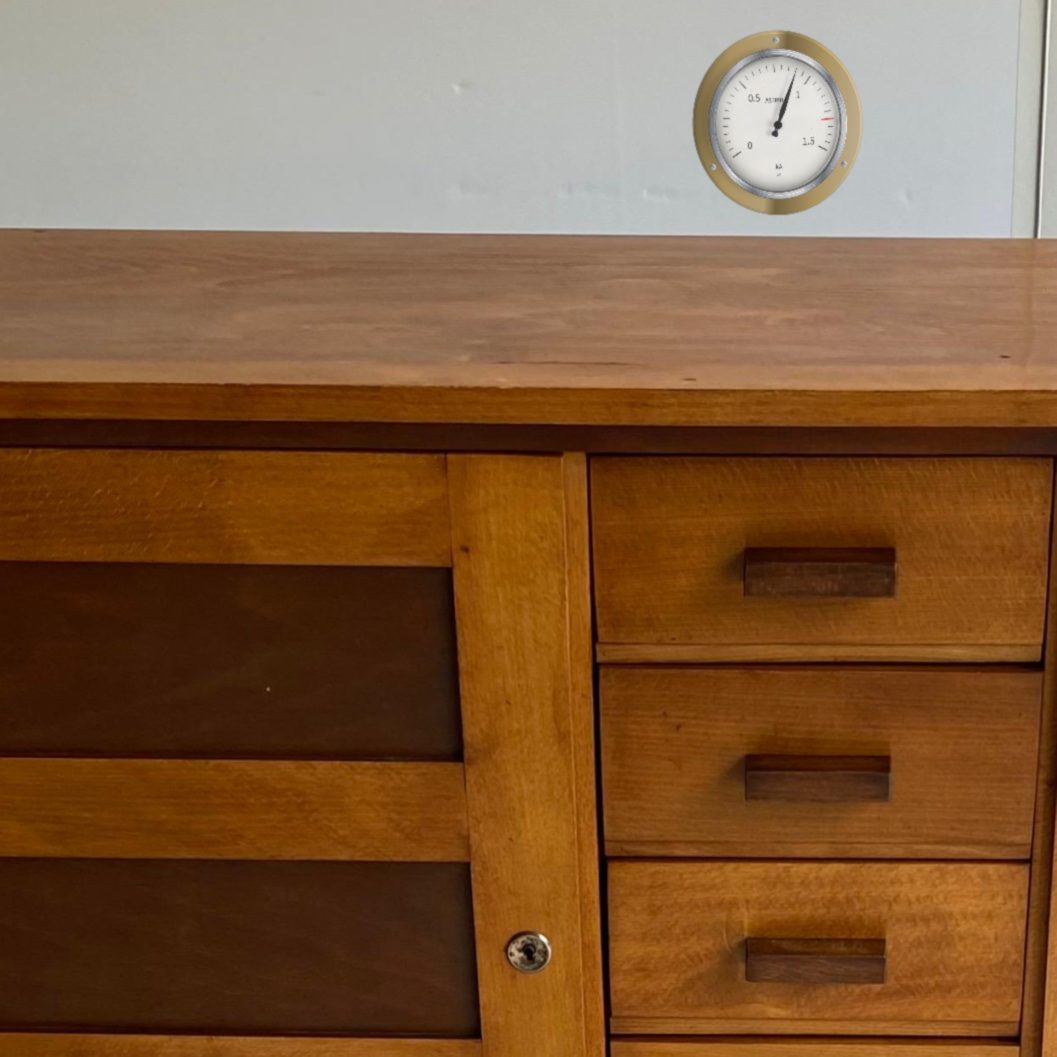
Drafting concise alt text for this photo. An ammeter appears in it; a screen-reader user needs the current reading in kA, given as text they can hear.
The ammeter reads 0.9 kA
